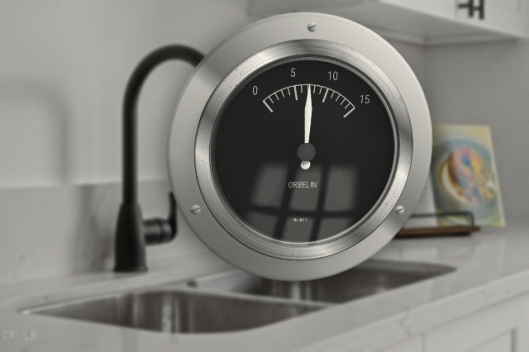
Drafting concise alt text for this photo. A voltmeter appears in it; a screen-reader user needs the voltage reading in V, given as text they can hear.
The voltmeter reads 7 V
